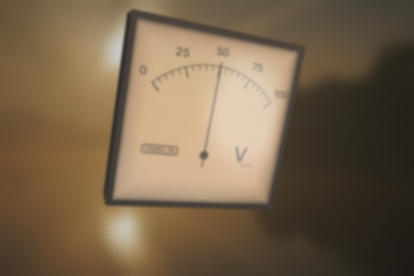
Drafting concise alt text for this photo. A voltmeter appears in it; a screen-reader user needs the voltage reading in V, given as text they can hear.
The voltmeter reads 50 V
